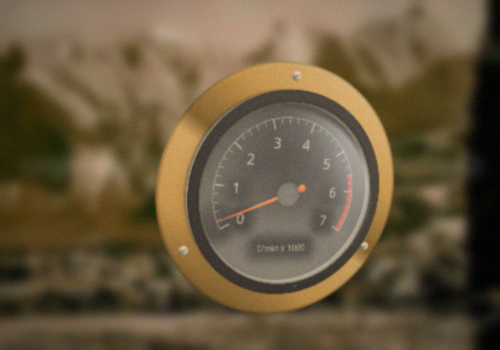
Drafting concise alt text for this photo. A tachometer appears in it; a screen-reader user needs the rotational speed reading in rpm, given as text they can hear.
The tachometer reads 200 rpm
